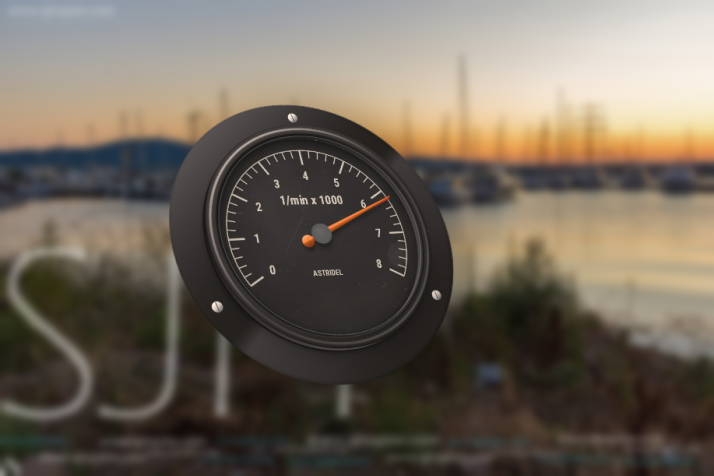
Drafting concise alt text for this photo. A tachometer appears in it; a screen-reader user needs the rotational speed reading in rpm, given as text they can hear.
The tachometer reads 6200 rpm
